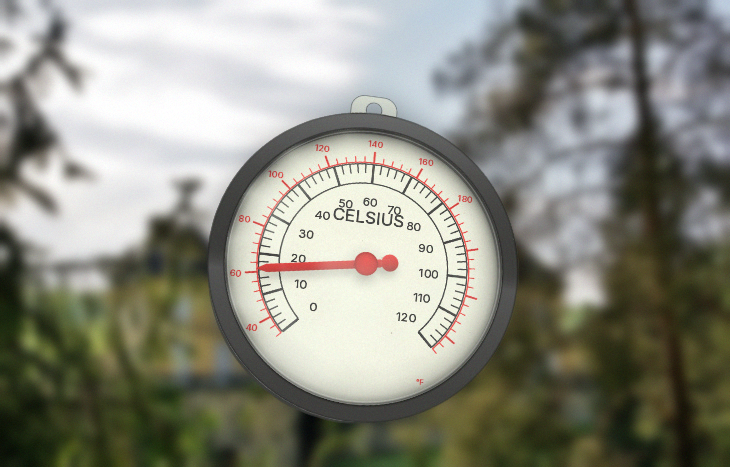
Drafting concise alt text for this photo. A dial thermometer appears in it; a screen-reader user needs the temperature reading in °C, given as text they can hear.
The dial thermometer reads 16 °C
